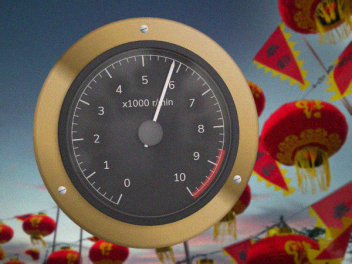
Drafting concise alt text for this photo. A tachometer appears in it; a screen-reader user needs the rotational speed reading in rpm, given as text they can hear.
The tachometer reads 5800 rpm
